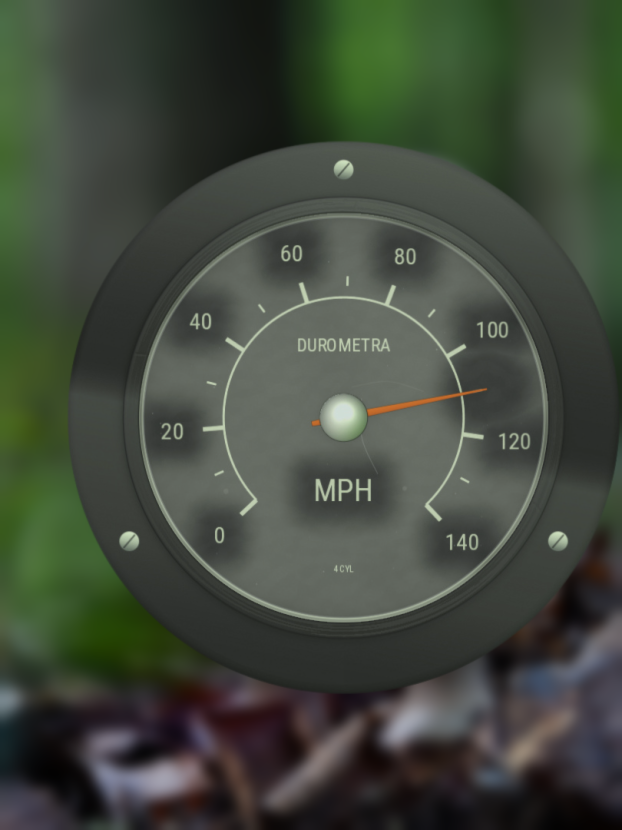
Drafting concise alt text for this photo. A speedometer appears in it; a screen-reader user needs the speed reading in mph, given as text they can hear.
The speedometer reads 110 mph
